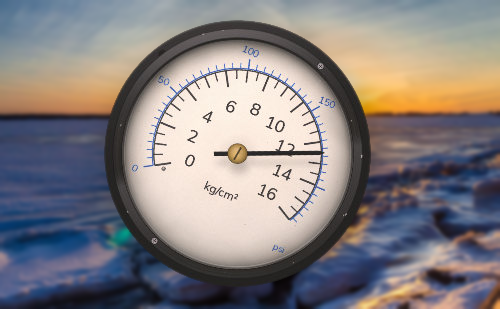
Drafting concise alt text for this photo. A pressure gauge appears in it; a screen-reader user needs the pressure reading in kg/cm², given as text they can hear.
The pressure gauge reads 12.5 kg/cm²
